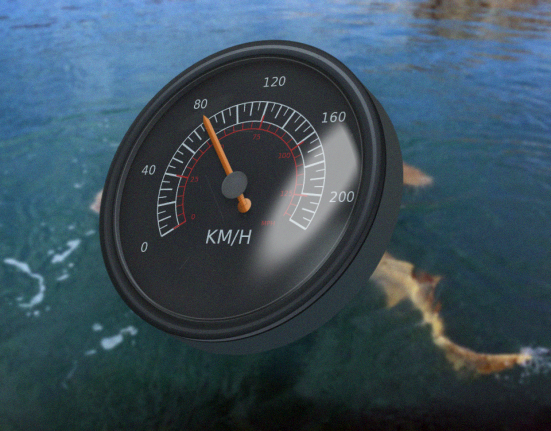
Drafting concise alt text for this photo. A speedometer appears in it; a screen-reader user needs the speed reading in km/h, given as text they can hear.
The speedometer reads 80 km/h
